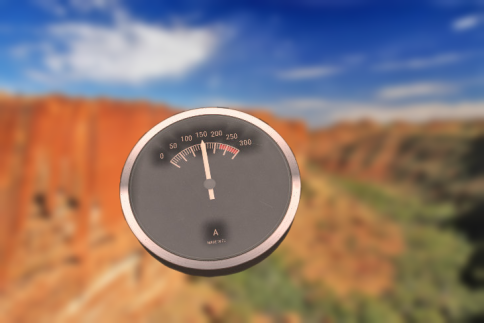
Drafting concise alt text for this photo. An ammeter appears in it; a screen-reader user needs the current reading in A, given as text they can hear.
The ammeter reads 150 A
